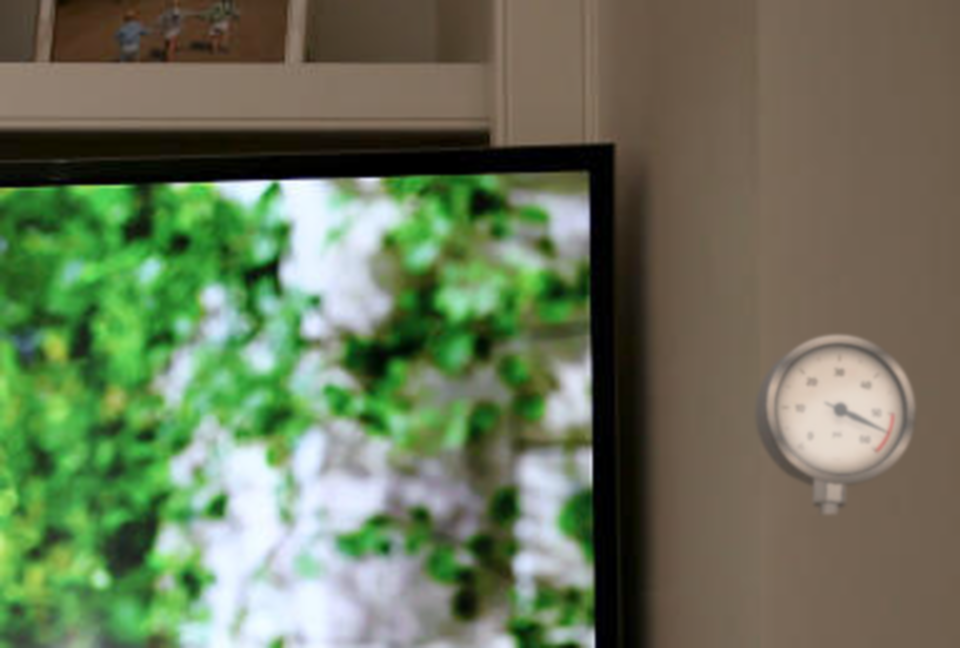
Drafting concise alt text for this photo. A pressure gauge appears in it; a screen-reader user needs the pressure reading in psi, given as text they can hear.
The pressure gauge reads 55 psi
